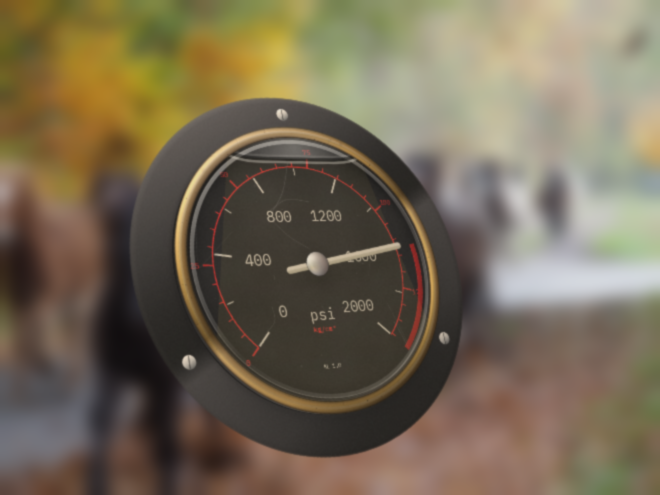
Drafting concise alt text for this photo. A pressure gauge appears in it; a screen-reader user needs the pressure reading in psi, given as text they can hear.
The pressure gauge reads 1600 psi
